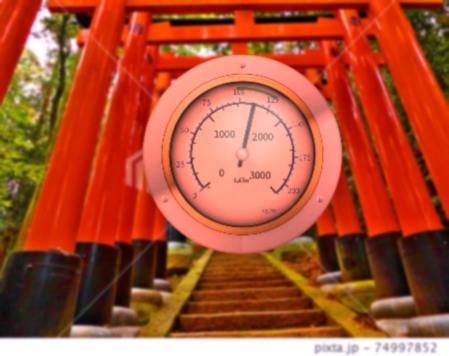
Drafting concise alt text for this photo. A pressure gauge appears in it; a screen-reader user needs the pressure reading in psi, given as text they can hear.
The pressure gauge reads 1600 psi
